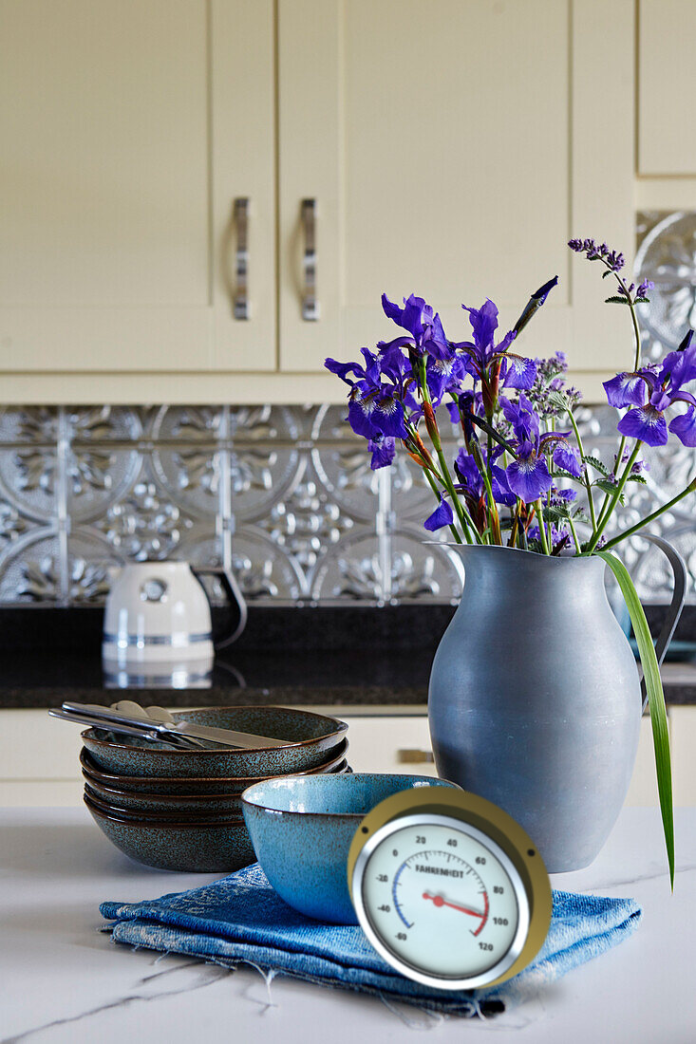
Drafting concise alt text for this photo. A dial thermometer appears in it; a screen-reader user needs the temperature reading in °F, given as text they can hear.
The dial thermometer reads 100 °F
